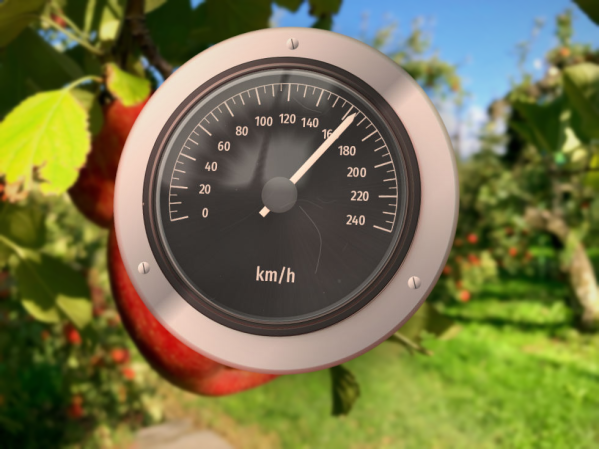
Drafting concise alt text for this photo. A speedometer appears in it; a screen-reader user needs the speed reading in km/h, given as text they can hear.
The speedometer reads 165 km/h
